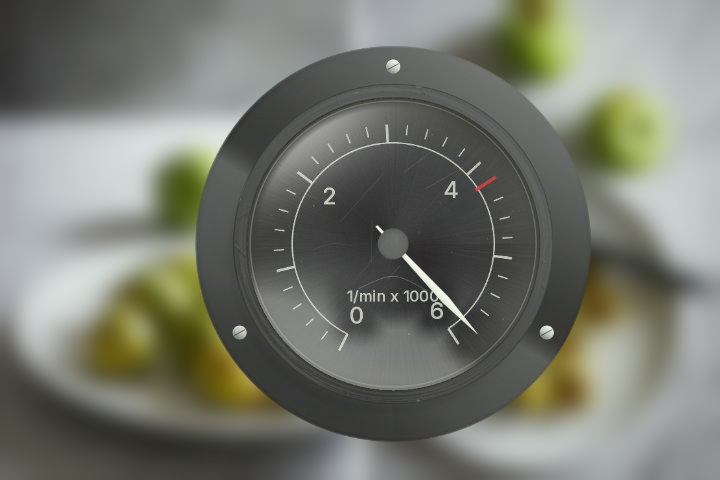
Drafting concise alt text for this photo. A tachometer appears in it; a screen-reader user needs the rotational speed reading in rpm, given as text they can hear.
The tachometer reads 5800 rpm
